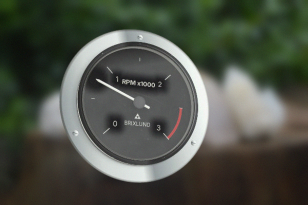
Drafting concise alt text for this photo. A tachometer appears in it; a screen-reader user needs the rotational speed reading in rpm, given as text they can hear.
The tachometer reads 750 rpm
